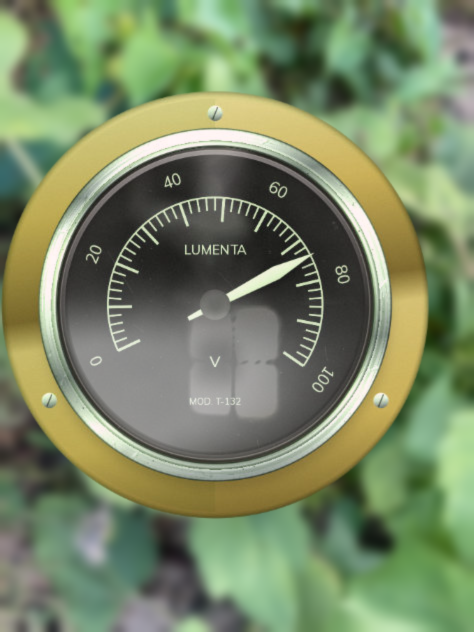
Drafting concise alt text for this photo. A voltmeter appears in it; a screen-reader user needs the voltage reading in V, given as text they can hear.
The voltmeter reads 74 V
